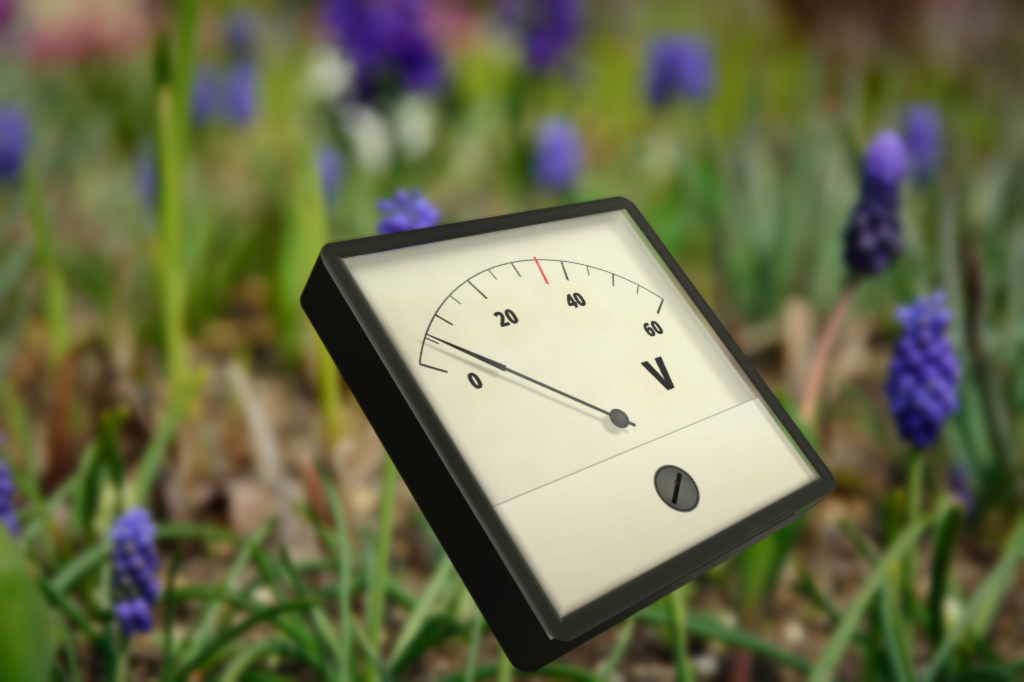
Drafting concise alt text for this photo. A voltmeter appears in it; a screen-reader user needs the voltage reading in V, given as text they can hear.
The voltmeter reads 5 V
